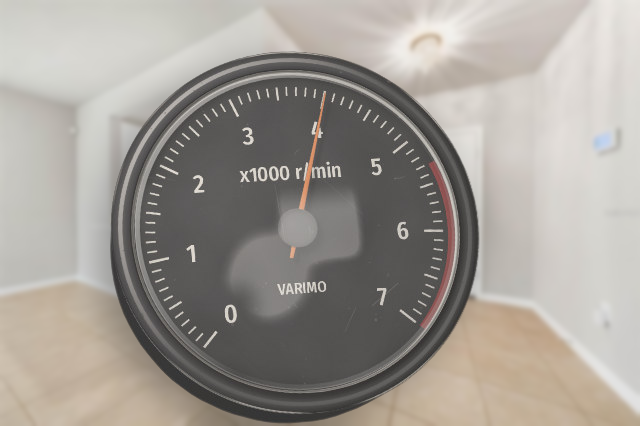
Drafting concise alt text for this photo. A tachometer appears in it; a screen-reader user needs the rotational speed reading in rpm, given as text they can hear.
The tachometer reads 4000 rpm
